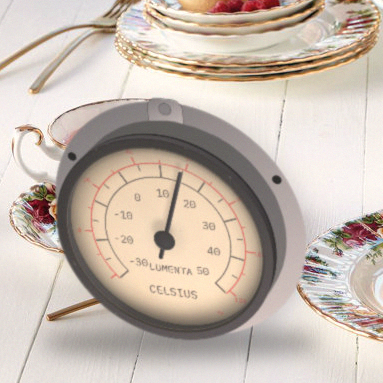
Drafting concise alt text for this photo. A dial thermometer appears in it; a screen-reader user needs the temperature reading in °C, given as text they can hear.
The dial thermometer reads 15 °C
